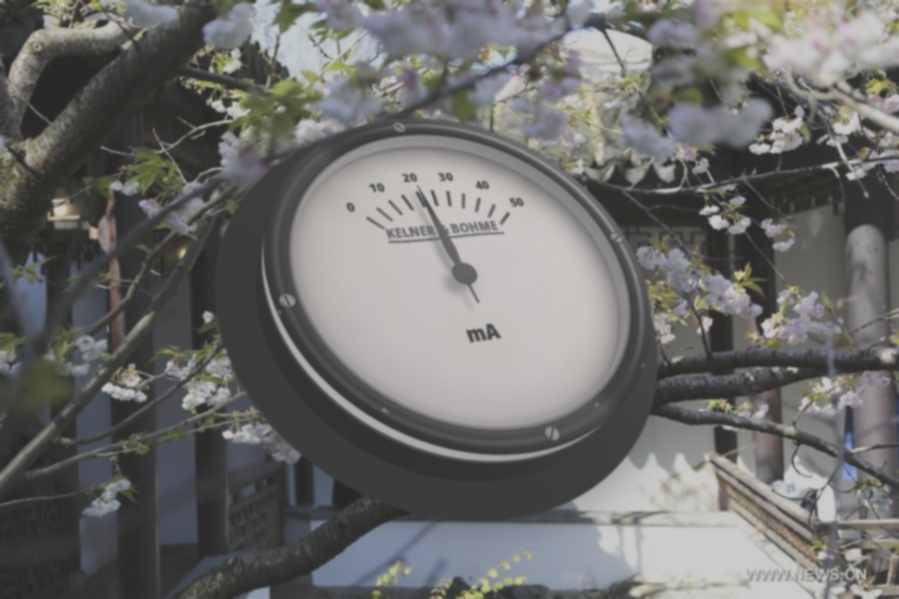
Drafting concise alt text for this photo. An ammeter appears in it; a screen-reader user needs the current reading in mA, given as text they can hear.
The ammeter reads 20 mA
